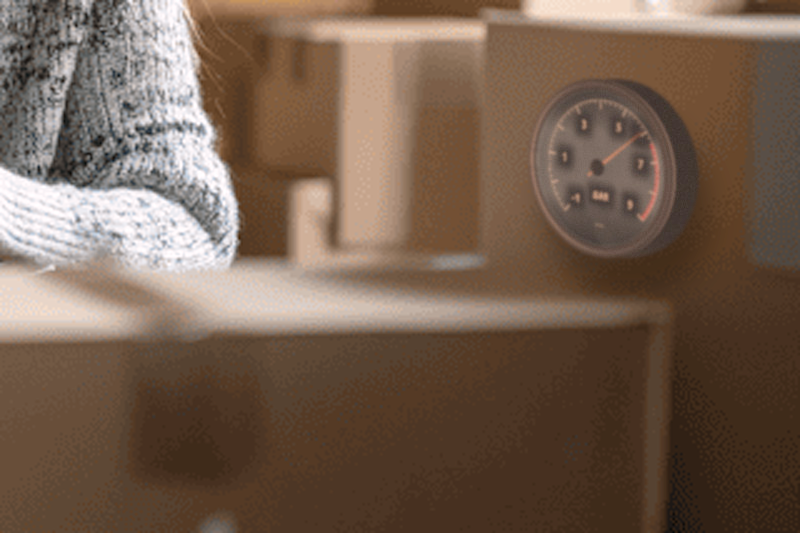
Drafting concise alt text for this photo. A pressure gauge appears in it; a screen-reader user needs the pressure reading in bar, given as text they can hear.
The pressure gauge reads 6 bar
